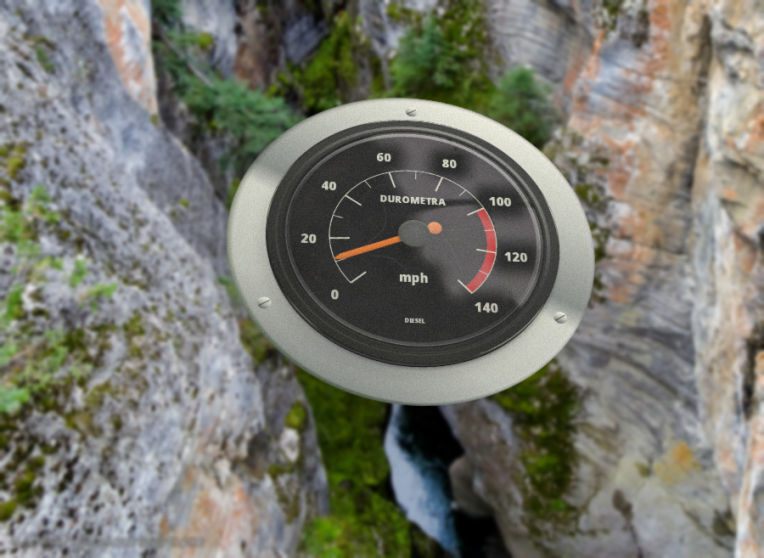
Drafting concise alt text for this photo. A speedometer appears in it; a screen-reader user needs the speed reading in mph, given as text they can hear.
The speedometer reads 10 mph
